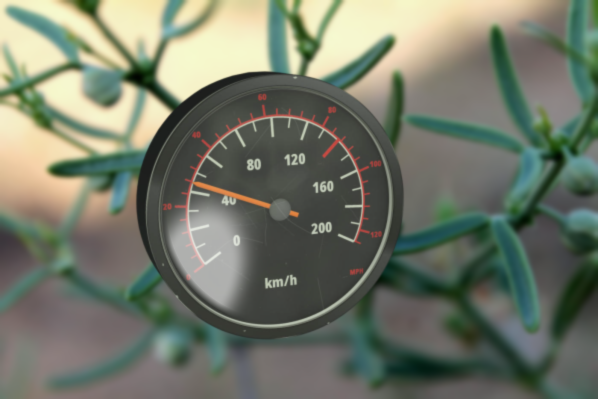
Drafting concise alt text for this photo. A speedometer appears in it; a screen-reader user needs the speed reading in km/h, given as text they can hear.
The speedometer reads 45 km/h
